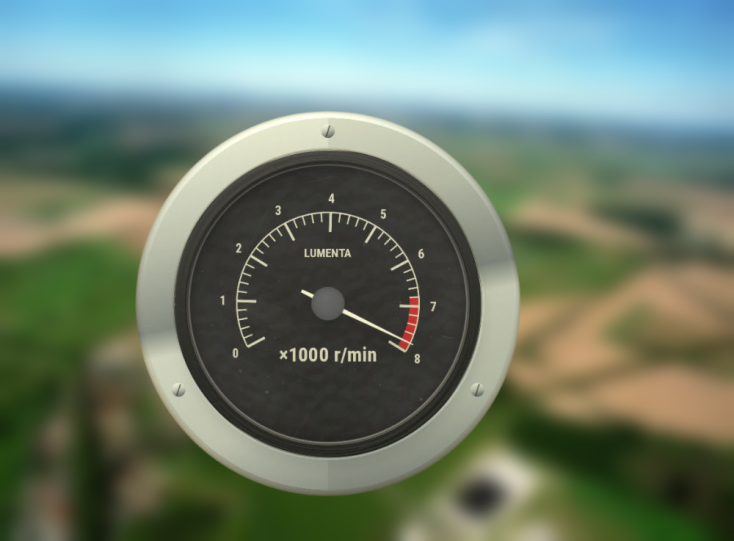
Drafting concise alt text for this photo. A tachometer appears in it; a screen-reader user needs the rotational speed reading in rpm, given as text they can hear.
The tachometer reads 7800 rpm
